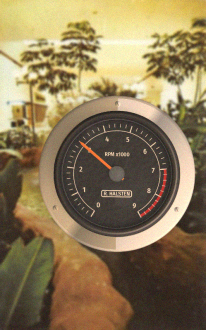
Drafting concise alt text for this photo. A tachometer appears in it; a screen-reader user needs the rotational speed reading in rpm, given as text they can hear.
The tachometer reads 3000 rpm
